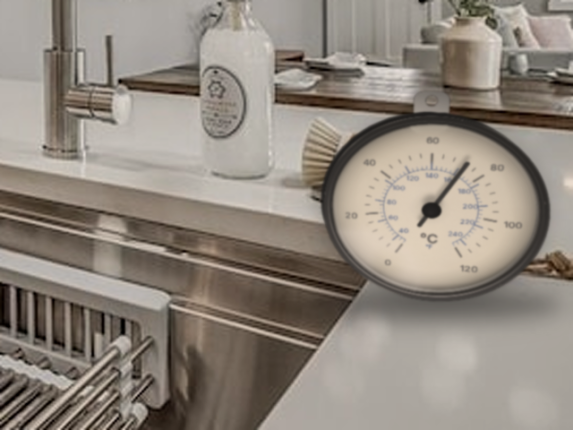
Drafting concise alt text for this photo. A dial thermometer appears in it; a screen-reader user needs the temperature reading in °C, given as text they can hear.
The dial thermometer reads 72 °C
